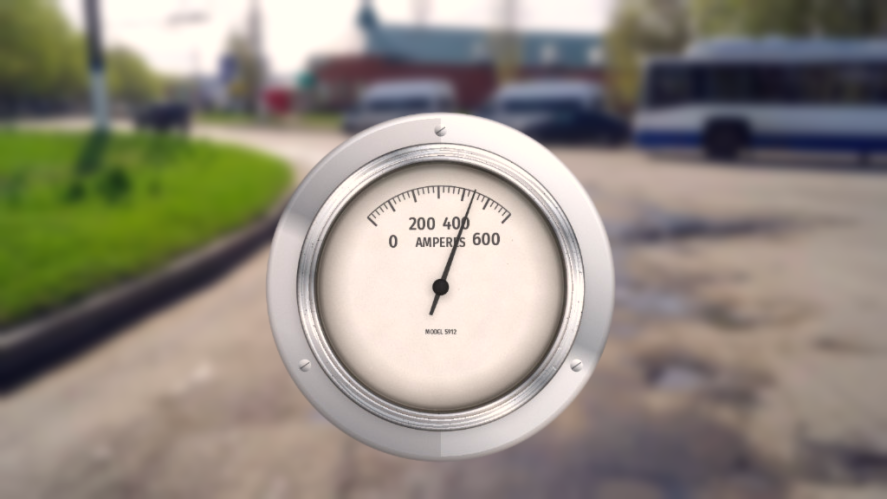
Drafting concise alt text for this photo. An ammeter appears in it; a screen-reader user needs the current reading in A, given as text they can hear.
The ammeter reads 440 A
